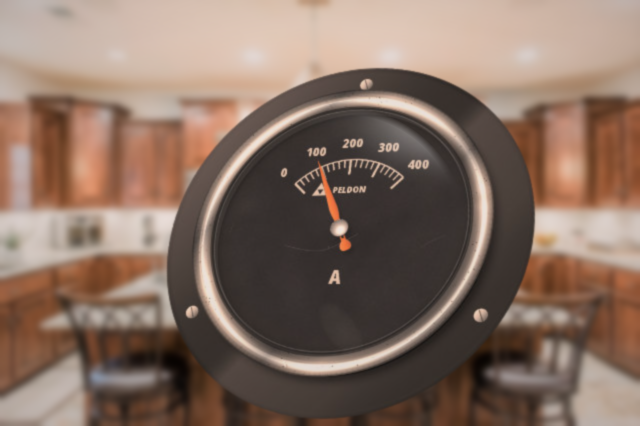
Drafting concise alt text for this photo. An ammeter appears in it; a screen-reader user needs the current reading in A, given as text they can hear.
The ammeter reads 100 A
